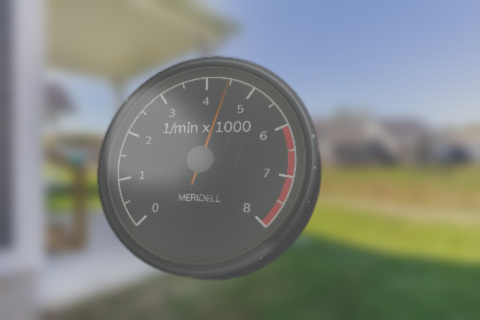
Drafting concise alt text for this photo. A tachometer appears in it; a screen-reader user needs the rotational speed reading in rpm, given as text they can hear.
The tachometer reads 4500 rpm
